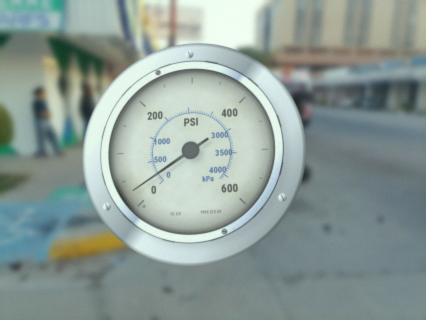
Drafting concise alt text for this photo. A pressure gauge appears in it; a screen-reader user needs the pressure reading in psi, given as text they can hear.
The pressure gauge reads 25 psi
